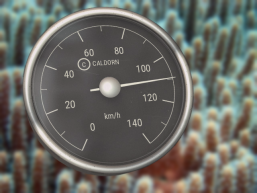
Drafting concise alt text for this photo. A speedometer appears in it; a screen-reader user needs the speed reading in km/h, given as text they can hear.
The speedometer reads 110 km/h
